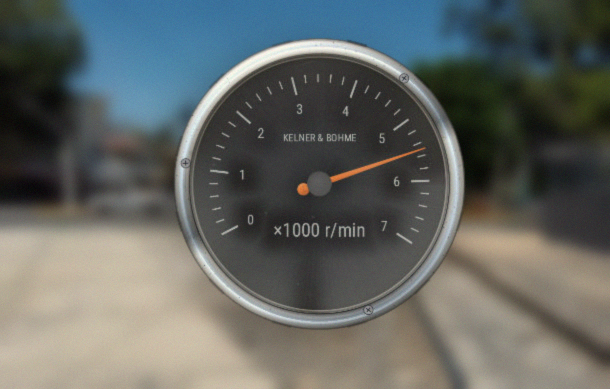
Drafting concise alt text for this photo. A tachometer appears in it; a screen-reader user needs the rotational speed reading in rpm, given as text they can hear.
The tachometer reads 5500 rpm
